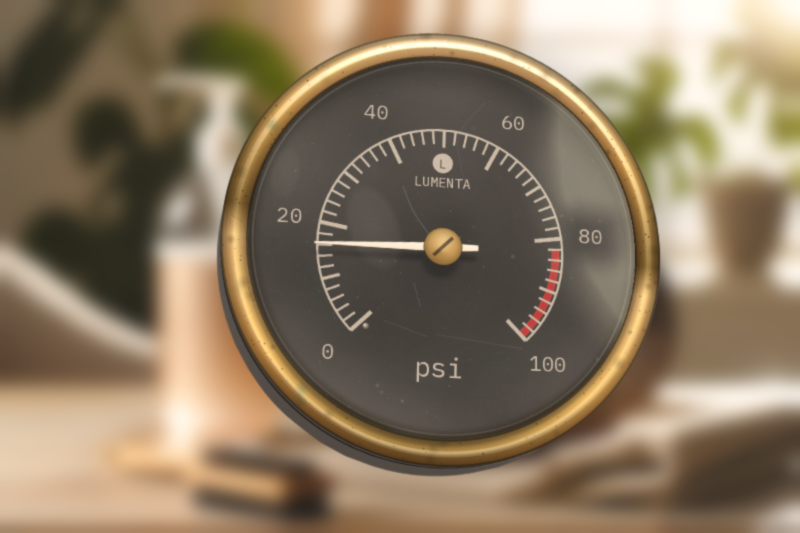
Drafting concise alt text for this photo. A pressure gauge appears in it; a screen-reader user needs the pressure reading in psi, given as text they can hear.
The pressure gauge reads 16 psi
